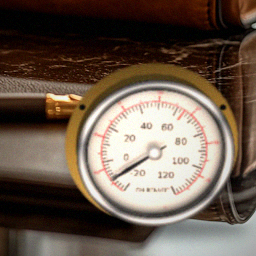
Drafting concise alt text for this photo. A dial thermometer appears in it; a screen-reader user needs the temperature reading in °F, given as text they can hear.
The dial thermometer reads -10 °F
